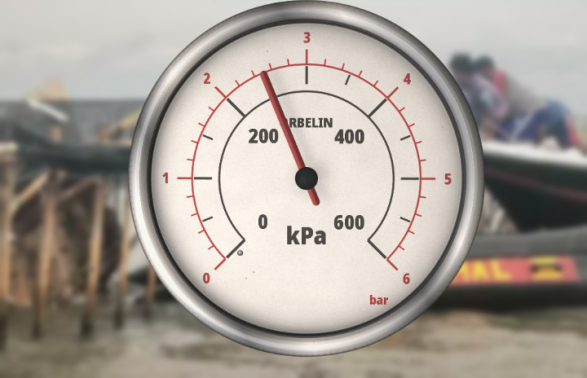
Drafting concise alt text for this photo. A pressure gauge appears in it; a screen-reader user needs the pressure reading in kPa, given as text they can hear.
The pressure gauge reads 250 kPa
